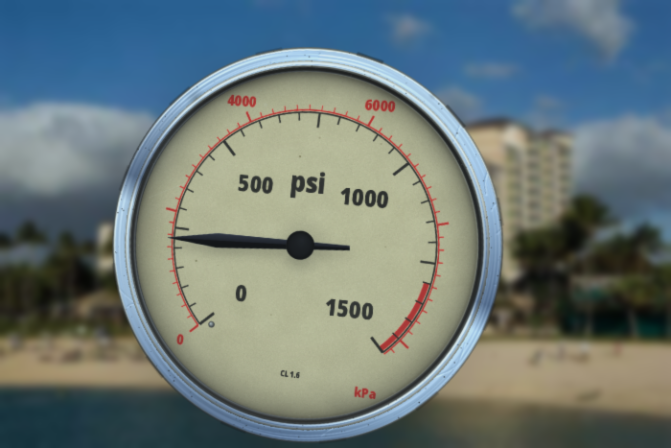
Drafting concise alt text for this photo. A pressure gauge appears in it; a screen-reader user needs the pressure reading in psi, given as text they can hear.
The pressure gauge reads 225 psi
